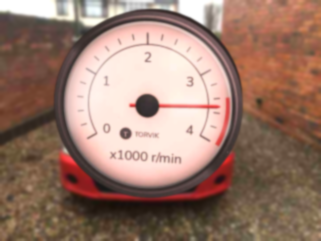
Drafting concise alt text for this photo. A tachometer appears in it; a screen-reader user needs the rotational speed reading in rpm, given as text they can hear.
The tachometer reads 3500 rpm
